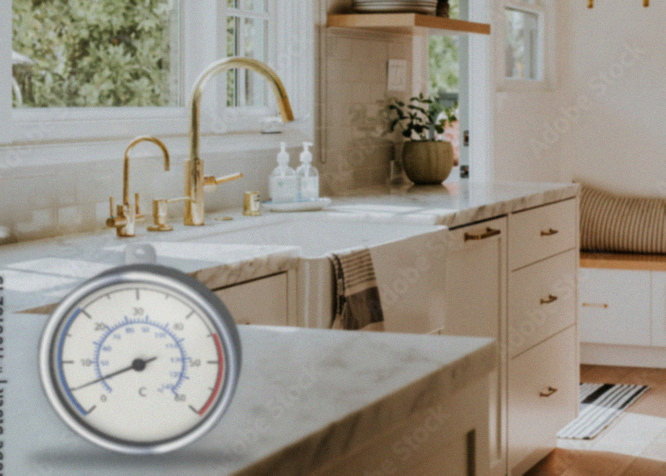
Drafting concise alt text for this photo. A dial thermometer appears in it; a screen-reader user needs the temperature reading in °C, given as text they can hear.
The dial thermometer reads 5 °C
